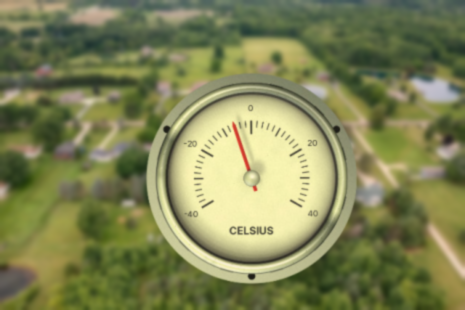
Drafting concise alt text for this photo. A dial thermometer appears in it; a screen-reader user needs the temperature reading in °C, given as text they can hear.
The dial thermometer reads -6 °C
